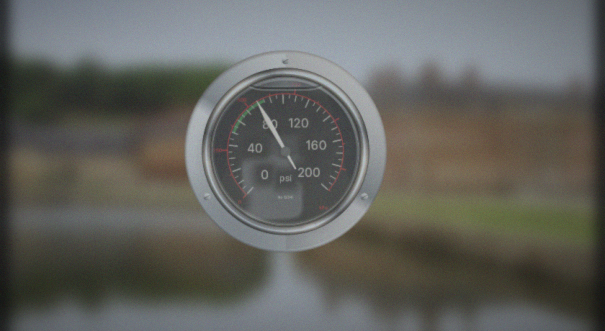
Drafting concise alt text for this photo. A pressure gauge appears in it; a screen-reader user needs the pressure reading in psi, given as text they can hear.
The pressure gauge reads 80 psi
